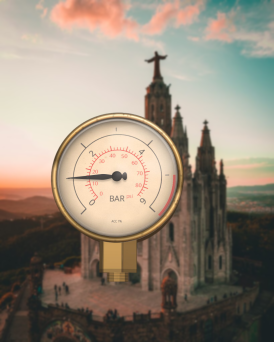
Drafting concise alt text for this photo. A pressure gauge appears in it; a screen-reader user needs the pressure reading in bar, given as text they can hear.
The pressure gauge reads 1 bar
